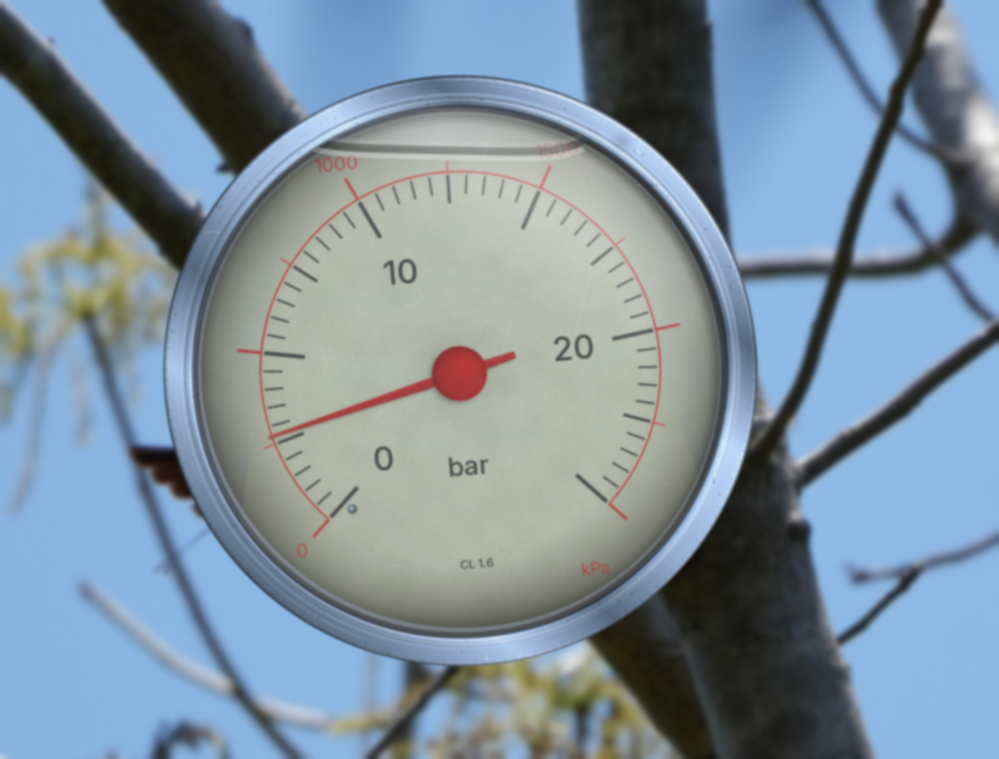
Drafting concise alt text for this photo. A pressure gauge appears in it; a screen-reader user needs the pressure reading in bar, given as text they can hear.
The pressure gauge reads 2.75 bar
